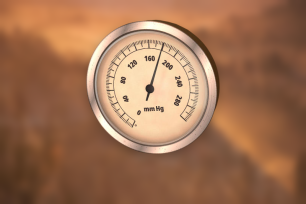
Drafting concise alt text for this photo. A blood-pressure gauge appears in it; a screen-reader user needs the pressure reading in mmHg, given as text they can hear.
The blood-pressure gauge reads 180 mmHg
